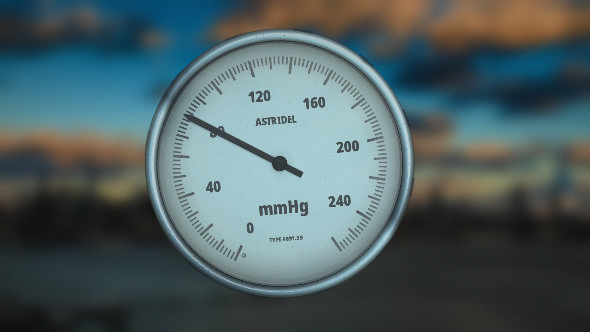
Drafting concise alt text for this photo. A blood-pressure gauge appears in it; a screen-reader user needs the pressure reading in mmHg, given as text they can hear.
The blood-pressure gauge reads 80 mmHg
